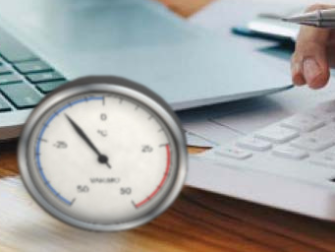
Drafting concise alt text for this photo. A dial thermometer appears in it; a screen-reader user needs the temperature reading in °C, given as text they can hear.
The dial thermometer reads -12.5 °C
